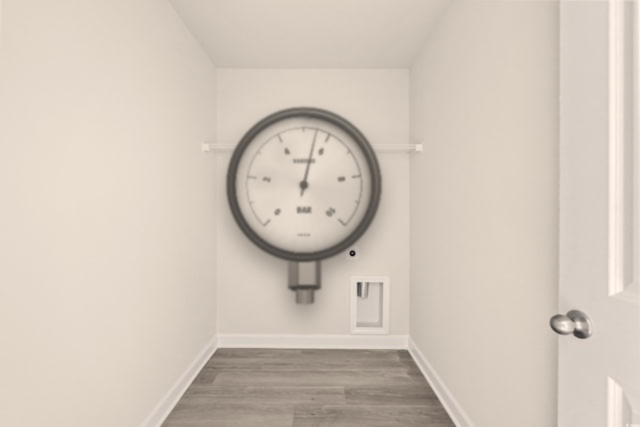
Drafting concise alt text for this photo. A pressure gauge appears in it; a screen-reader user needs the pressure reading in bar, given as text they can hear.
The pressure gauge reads 5.5 bar
